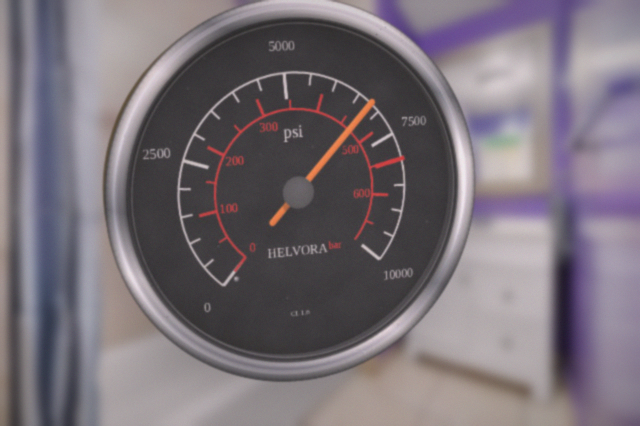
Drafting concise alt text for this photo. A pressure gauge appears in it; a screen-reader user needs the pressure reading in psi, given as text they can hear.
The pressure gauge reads 6750 psi
